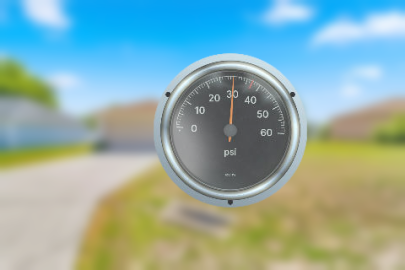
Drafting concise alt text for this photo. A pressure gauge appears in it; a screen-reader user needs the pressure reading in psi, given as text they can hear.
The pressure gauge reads 30 psi
